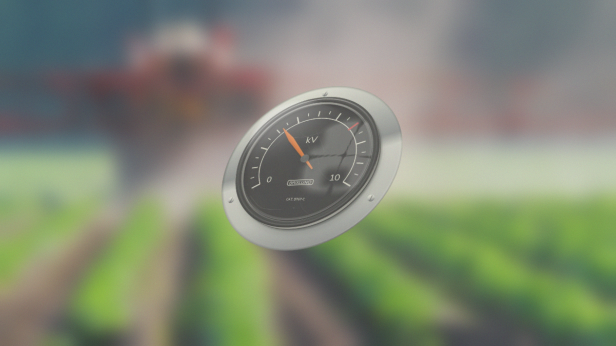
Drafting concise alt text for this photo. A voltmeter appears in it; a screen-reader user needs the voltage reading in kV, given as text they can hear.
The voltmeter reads 3.25 kV
